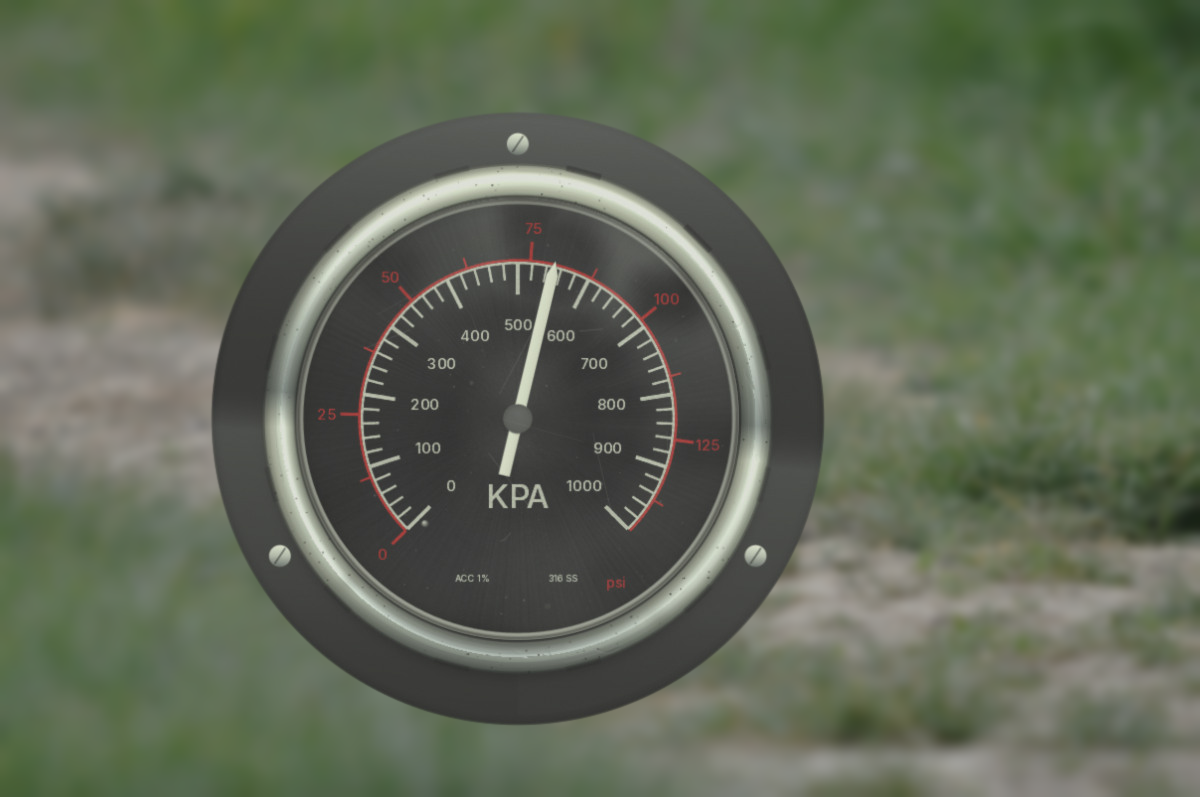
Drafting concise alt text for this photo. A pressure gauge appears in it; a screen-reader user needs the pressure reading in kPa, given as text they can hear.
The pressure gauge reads 550 kPa
